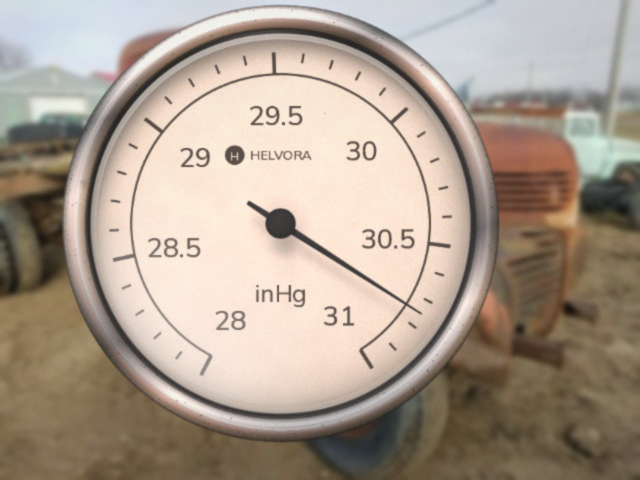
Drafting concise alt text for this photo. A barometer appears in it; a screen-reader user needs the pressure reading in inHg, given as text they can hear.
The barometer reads 30.75 inHg
